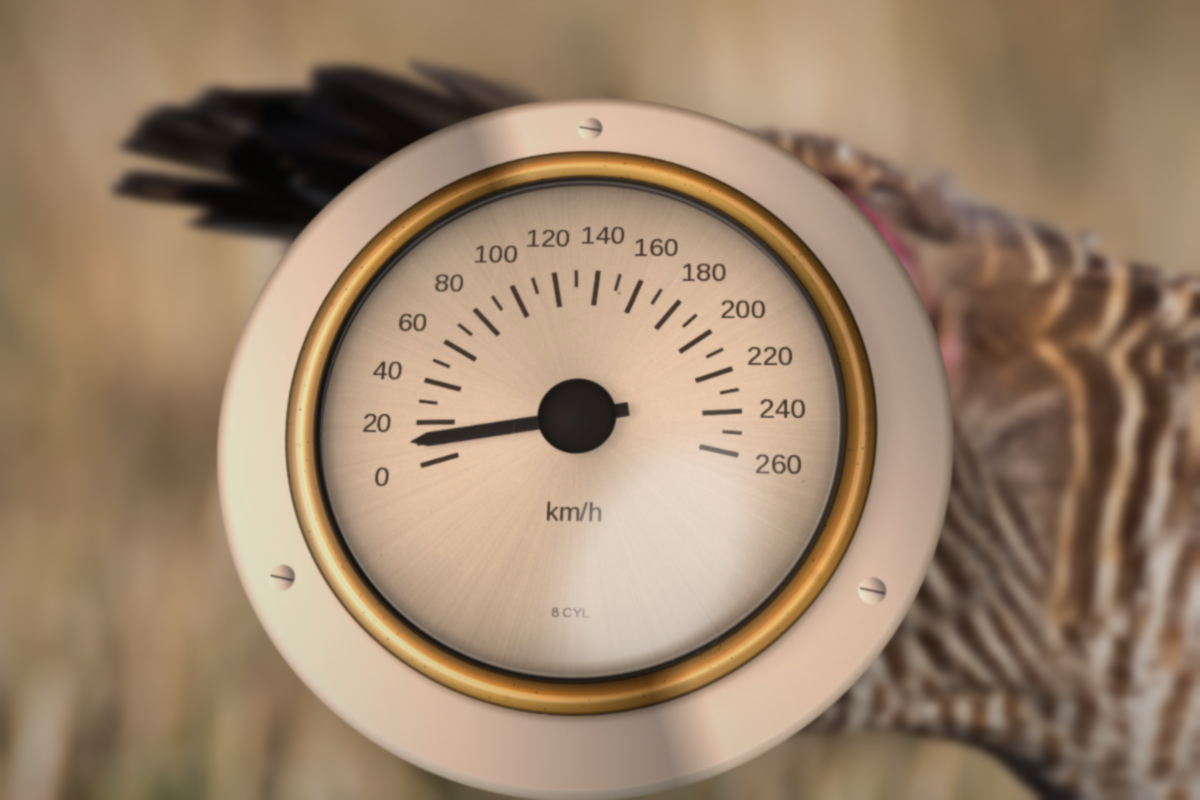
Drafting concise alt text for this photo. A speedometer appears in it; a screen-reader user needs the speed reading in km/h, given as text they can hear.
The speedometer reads 10 km/h
